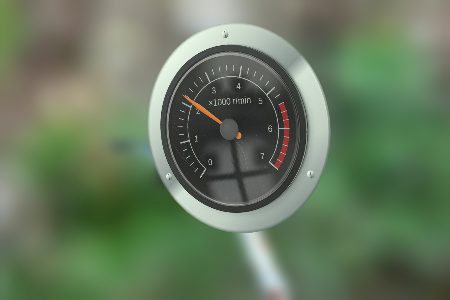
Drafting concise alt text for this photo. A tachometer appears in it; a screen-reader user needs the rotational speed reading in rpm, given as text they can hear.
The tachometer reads 2200 rpm
